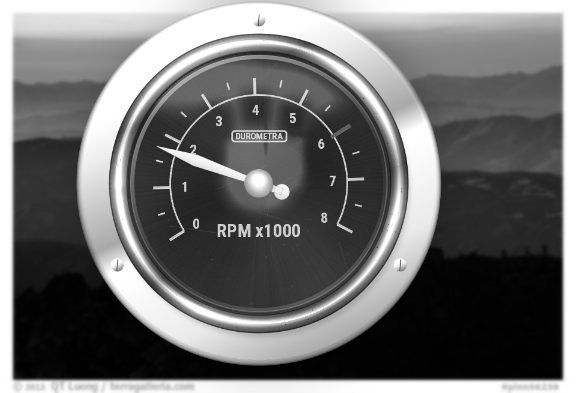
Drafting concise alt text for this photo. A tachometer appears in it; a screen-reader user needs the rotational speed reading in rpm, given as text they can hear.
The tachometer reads 1750 rpm
